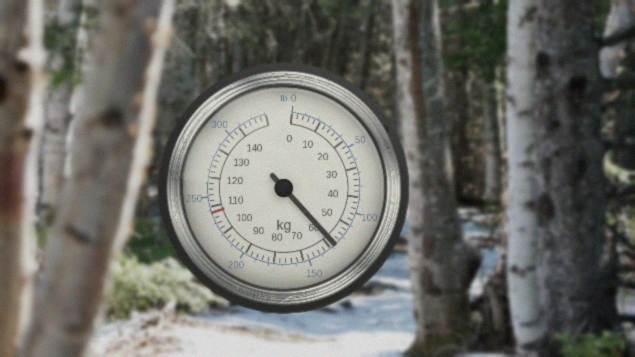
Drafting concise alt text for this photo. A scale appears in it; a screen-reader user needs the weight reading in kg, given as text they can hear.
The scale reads 58 kg
